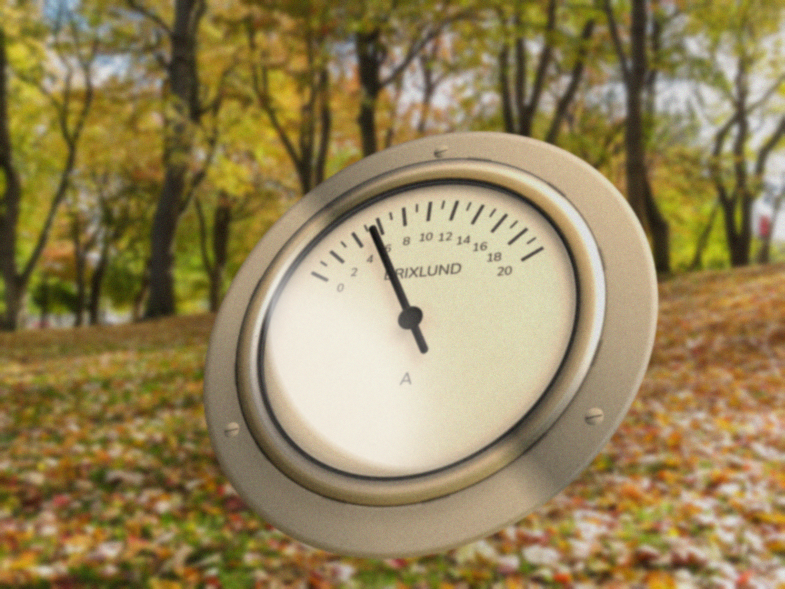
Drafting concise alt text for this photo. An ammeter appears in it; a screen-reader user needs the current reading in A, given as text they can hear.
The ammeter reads 5.5 A
